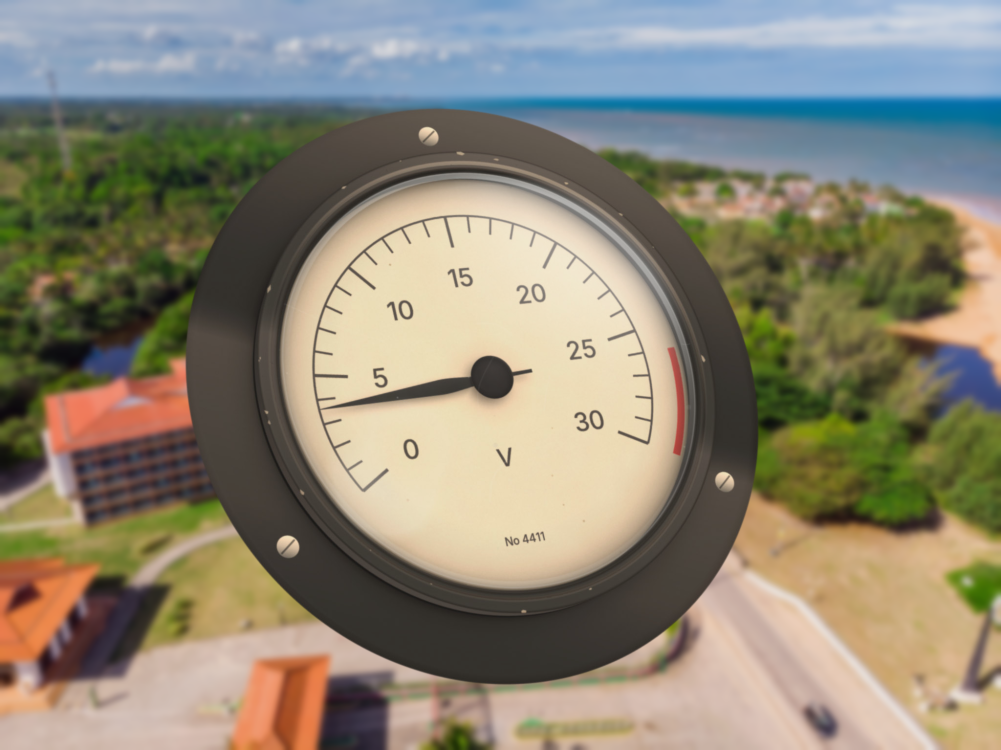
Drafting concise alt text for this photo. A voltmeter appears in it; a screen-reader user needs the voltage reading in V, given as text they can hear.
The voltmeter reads 3.5 V
